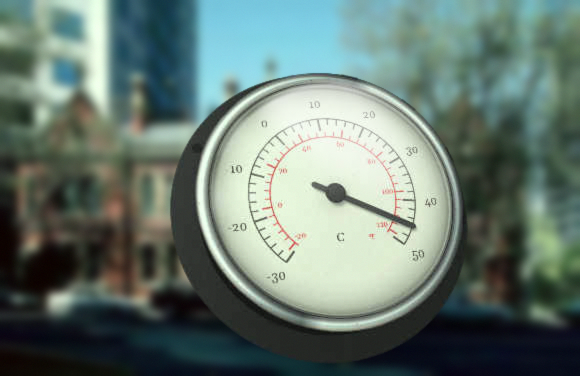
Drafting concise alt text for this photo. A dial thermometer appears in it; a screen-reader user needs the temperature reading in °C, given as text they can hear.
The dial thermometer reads 46 °C
